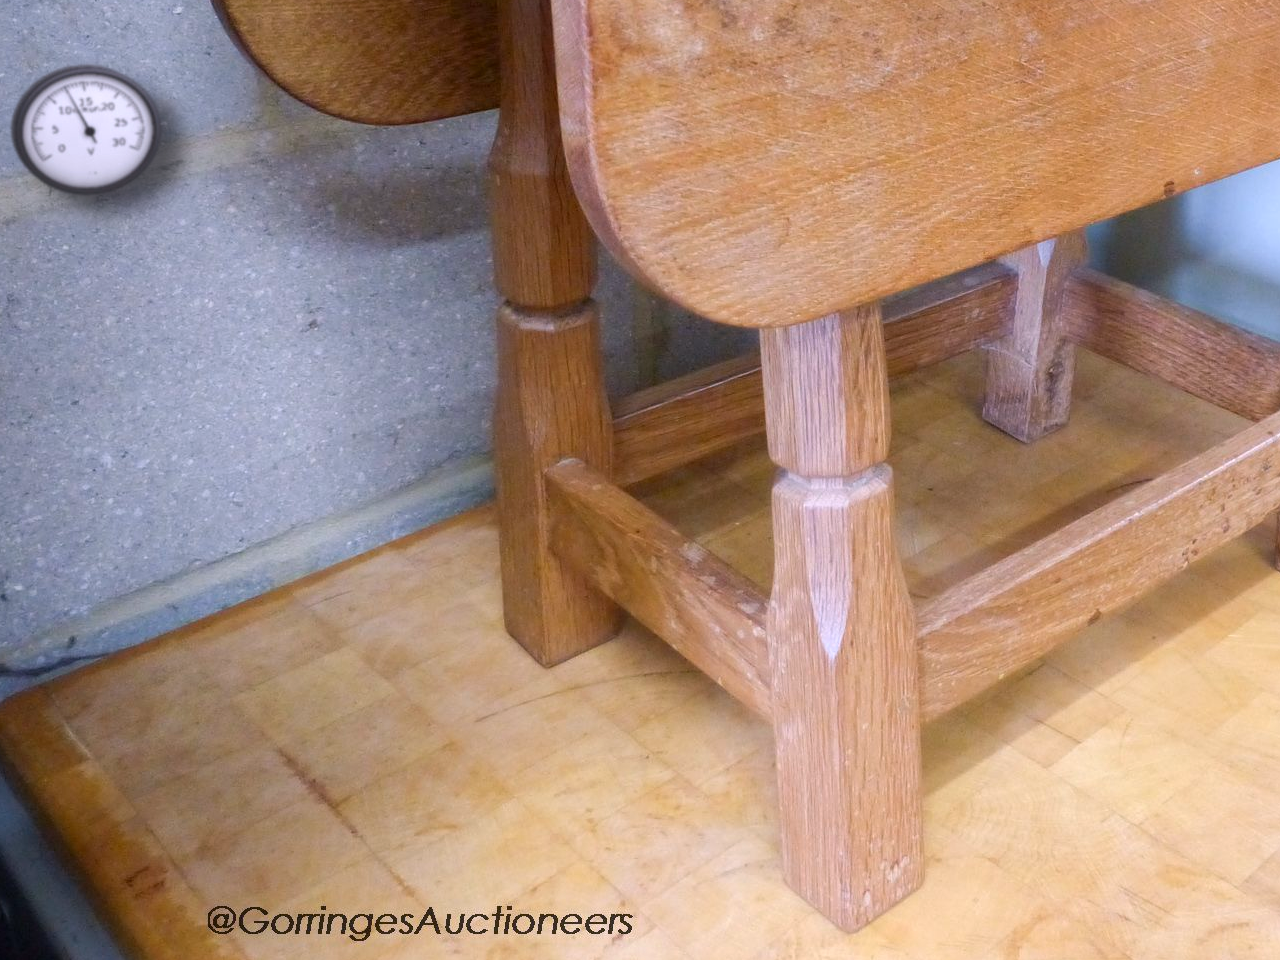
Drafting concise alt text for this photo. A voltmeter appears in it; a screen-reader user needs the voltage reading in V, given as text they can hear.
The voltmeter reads 12.5 V
